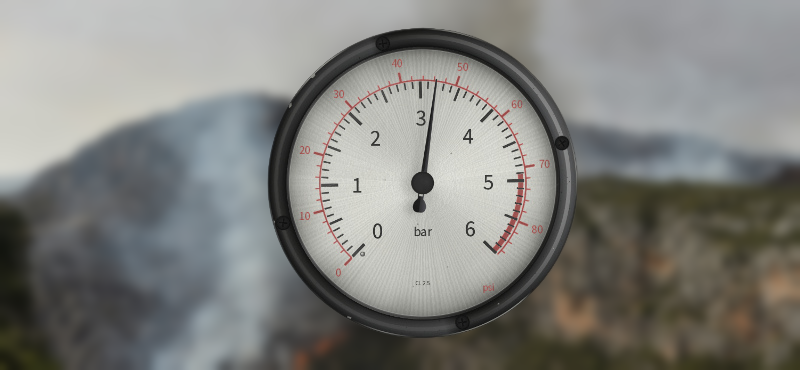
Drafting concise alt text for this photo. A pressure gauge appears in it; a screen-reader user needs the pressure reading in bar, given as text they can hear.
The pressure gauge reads 3.2 bar
